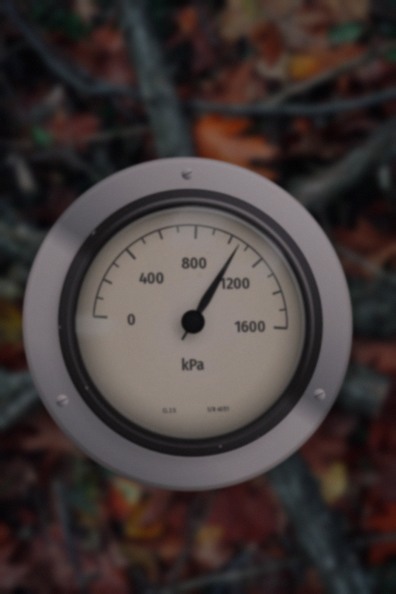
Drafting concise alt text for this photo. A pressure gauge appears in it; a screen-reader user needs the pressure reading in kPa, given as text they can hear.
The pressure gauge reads 1050 kPa
